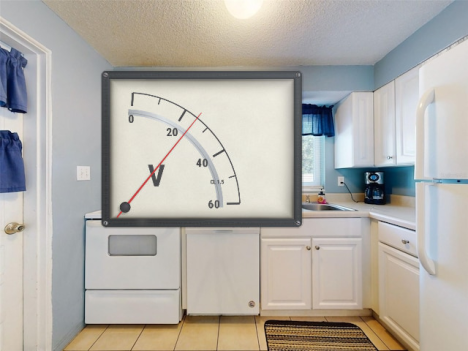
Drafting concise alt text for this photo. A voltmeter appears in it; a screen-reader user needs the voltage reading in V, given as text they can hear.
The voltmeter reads 25 V
